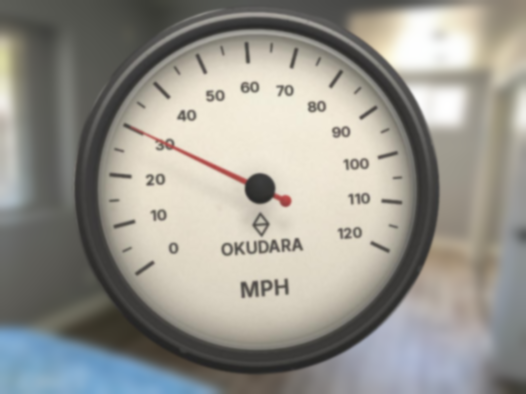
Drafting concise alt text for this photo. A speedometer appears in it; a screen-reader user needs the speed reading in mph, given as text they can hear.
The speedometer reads 30 mph
